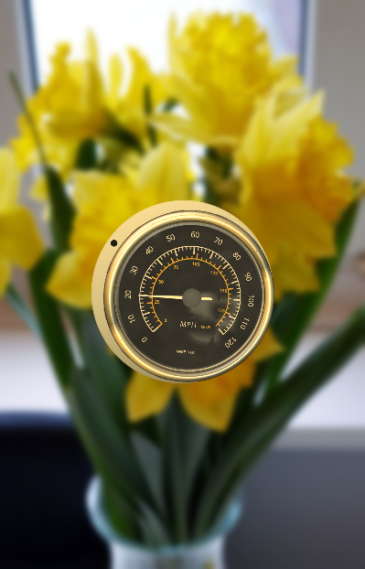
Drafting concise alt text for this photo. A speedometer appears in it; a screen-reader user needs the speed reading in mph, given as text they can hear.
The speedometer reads 20 mph
